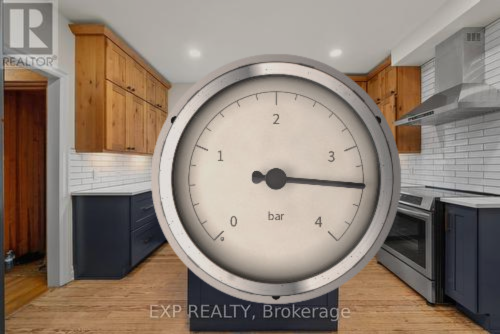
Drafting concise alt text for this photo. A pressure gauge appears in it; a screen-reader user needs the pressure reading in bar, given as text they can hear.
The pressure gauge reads 3.4 bar
